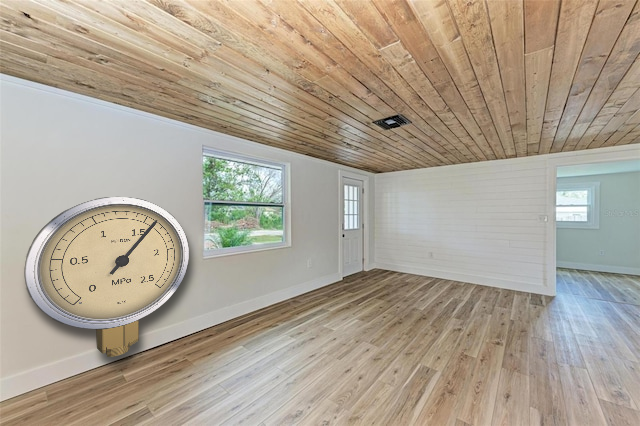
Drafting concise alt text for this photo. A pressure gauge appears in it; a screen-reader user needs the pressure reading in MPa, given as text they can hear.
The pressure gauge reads 1.6 MPa
